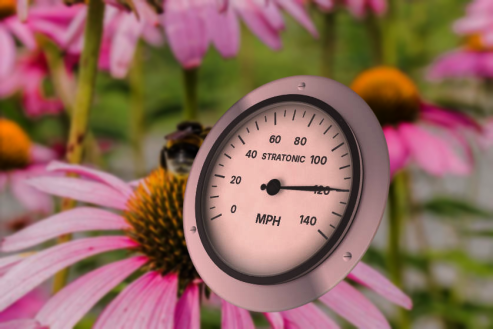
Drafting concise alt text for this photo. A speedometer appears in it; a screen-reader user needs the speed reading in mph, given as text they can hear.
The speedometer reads 120 mph
